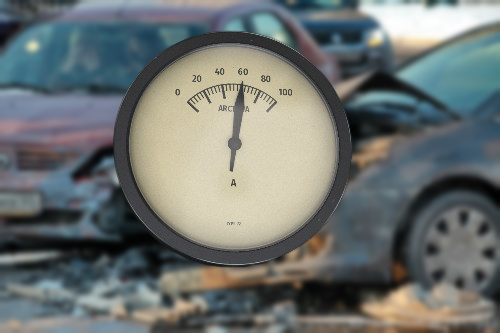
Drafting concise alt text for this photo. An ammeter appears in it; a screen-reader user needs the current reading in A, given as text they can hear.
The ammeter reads 60 A
